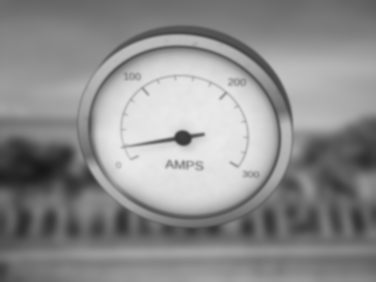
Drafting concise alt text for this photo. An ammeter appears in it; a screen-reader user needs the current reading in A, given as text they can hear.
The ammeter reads 20 A
